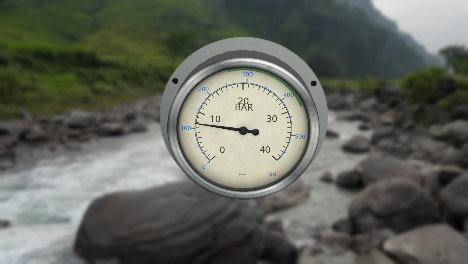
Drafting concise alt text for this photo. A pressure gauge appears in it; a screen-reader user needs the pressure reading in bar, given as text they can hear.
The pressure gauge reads 8 bar
